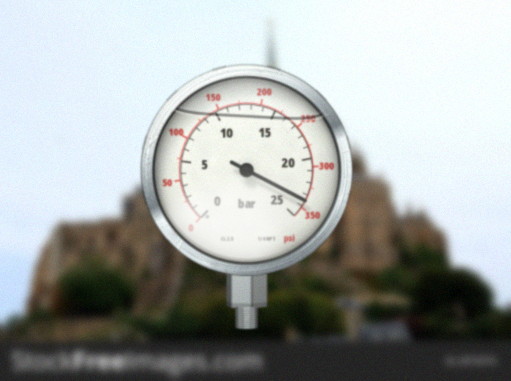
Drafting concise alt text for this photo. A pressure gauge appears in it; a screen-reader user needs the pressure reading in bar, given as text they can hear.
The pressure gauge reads 23.5 bar
